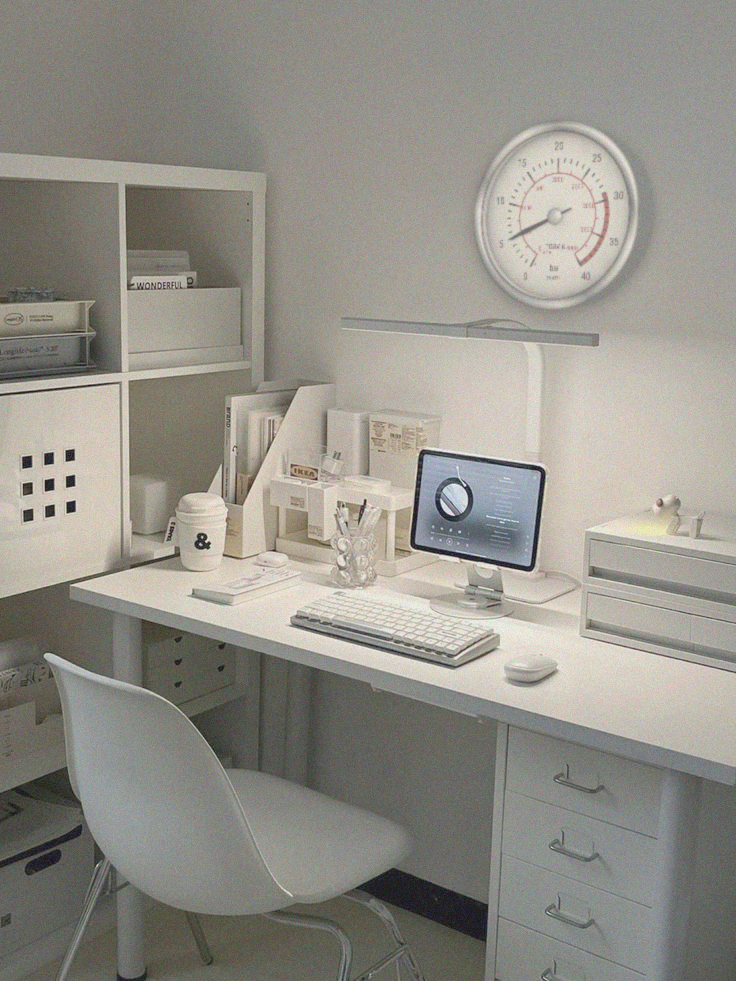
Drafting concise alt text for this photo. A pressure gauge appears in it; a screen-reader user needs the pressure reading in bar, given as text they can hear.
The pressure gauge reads 5 bar
